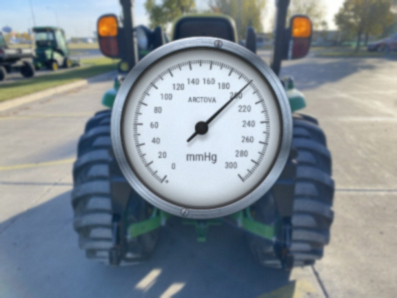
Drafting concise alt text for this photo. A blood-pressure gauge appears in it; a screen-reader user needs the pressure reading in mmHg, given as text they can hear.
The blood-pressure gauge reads 200 mmHg
